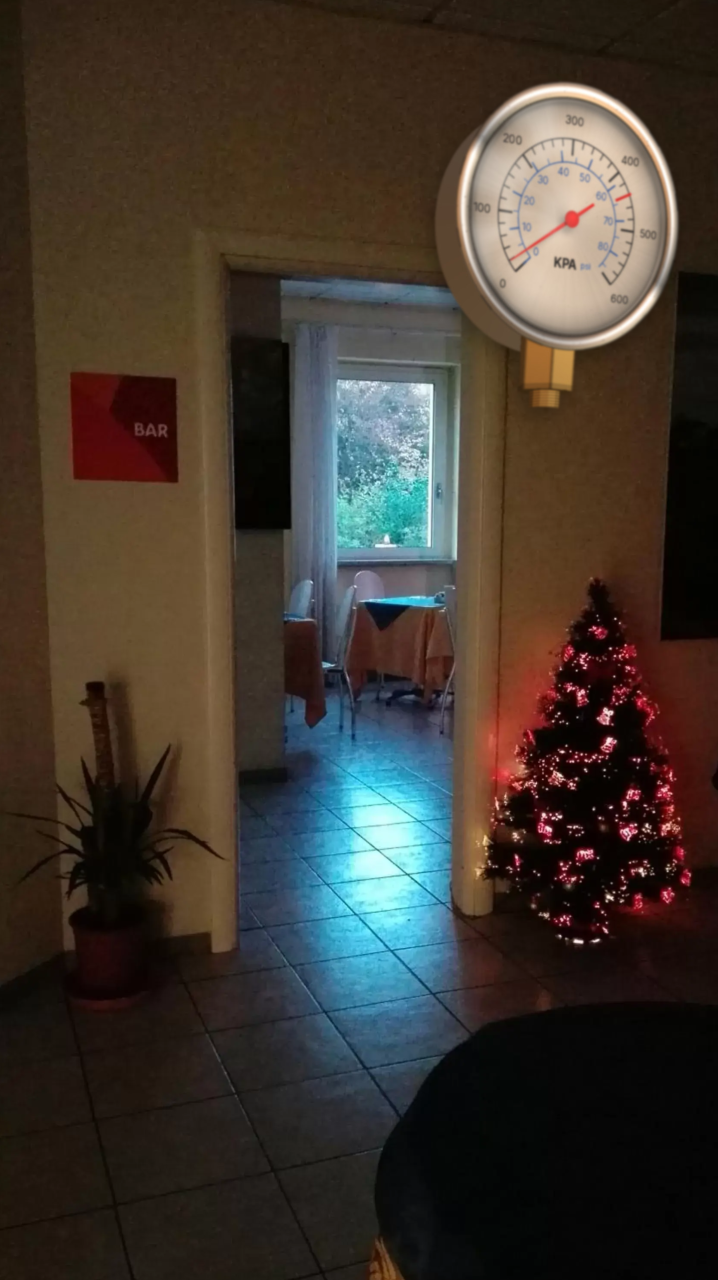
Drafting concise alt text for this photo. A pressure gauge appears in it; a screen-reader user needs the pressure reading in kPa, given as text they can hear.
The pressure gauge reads 20 kPa
